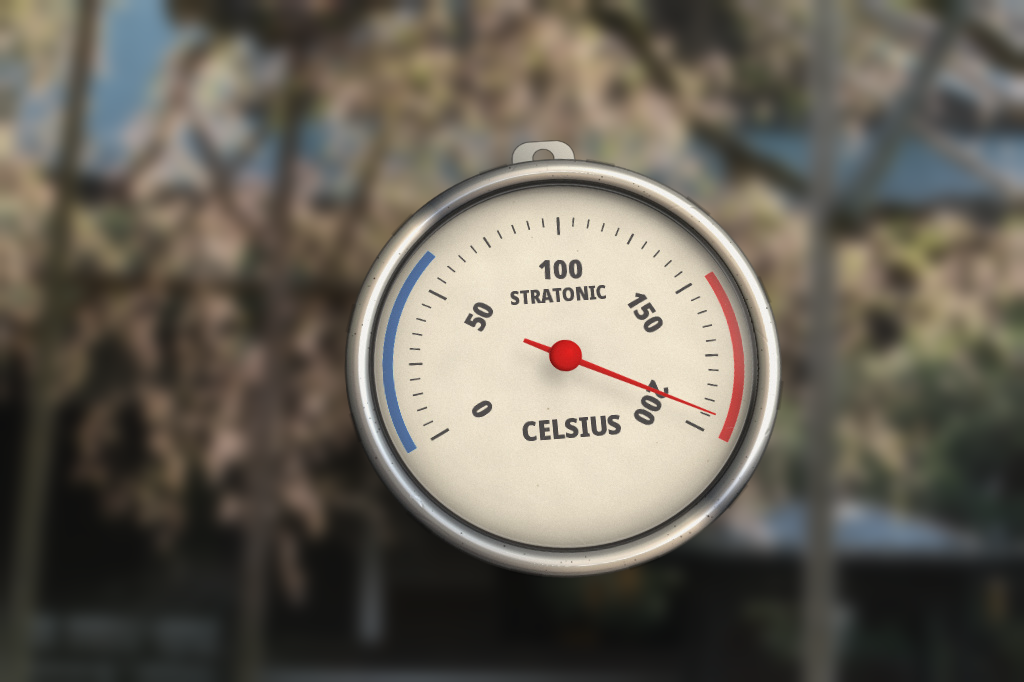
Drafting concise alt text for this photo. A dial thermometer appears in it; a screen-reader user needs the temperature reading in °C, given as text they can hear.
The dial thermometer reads 195 °C
